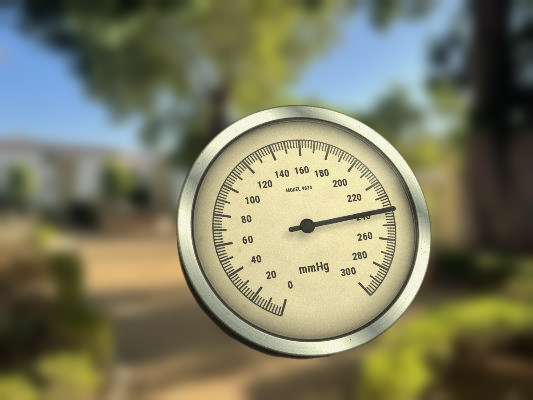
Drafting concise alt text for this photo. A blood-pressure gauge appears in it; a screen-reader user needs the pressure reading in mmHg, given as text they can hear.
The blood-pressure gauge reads 240 mmHg
